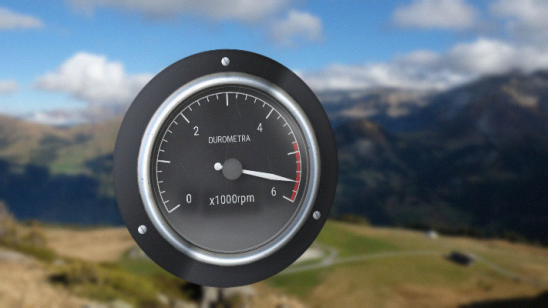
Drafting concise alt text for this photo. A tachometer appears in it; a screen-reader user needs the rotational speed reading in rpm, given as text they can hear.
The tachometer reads 5600 rpm
